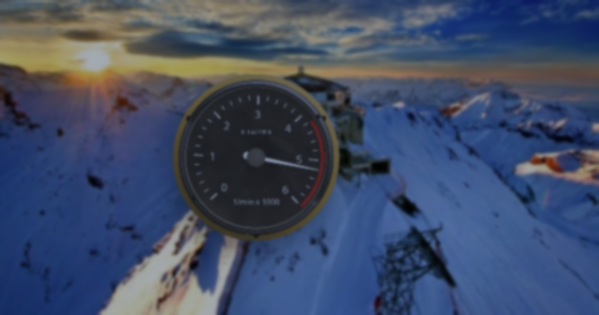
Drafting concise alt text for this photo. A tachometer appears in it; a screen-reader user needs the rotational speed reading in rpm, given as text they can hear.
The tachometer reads 5200 rpm
